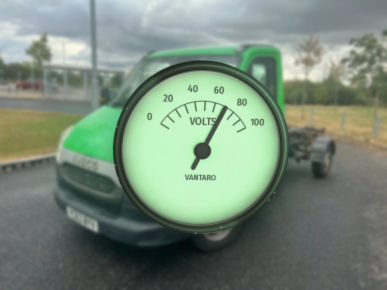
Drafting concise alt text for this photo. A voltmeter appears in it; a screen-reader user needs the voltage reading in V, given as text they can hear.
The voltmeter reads 70 V
